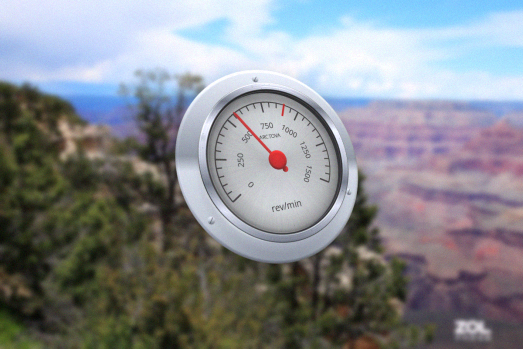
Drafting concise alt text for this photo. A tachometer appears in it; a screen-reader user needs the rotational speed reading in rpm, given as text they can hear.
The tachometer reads 550 rpm
